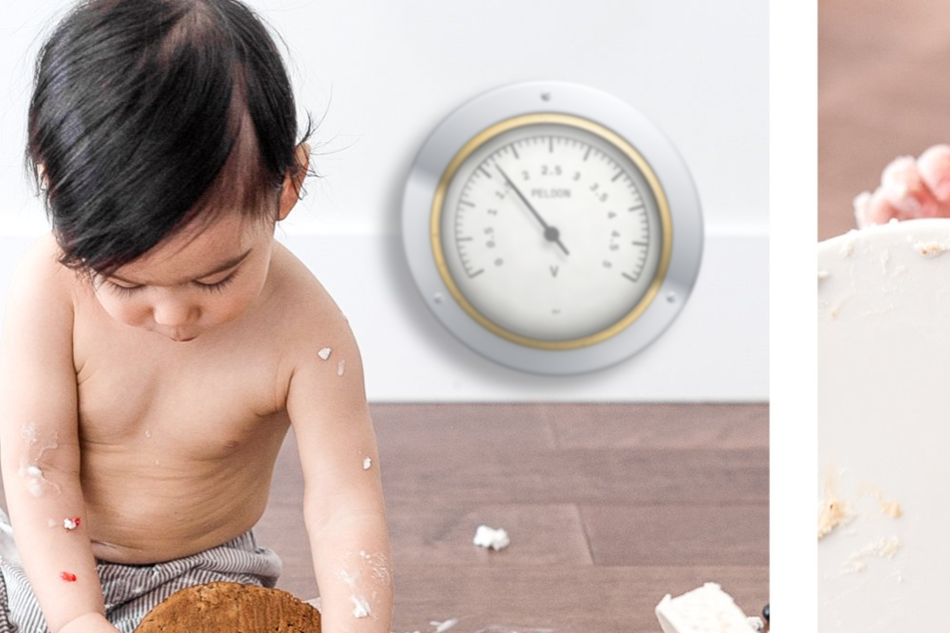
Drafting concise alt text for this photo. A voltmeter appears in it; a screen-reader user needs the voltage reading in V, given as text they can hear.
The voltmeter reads 1.7 V
